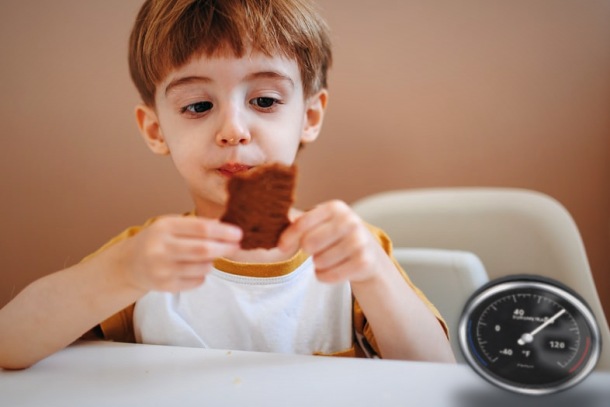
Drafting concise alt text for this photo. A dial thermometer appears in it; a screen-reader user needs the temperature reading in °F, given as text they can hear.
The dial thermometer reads 80 °F
